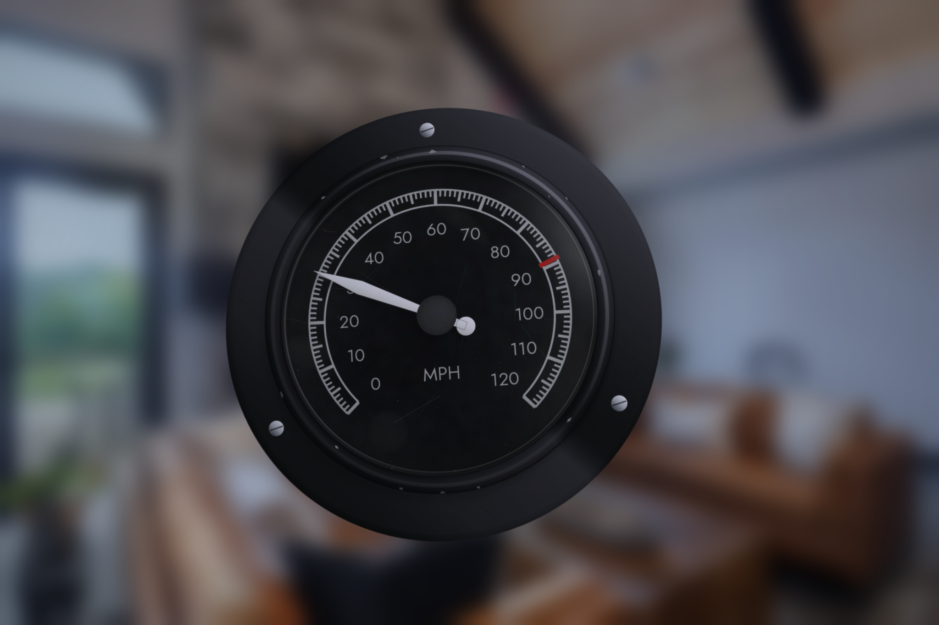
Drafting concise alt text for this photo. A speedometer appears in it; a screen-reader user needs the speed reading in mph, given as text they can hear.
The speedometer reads 30 mph
